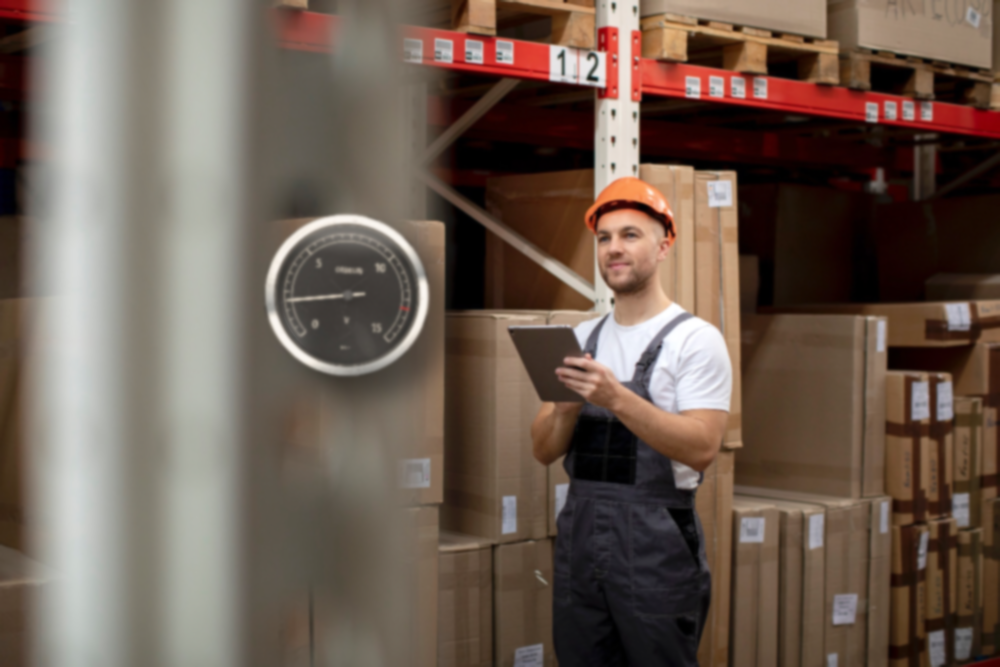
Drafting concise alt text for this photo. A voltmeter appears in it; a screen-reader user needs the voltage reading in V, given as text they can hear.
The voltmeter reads 2 V
